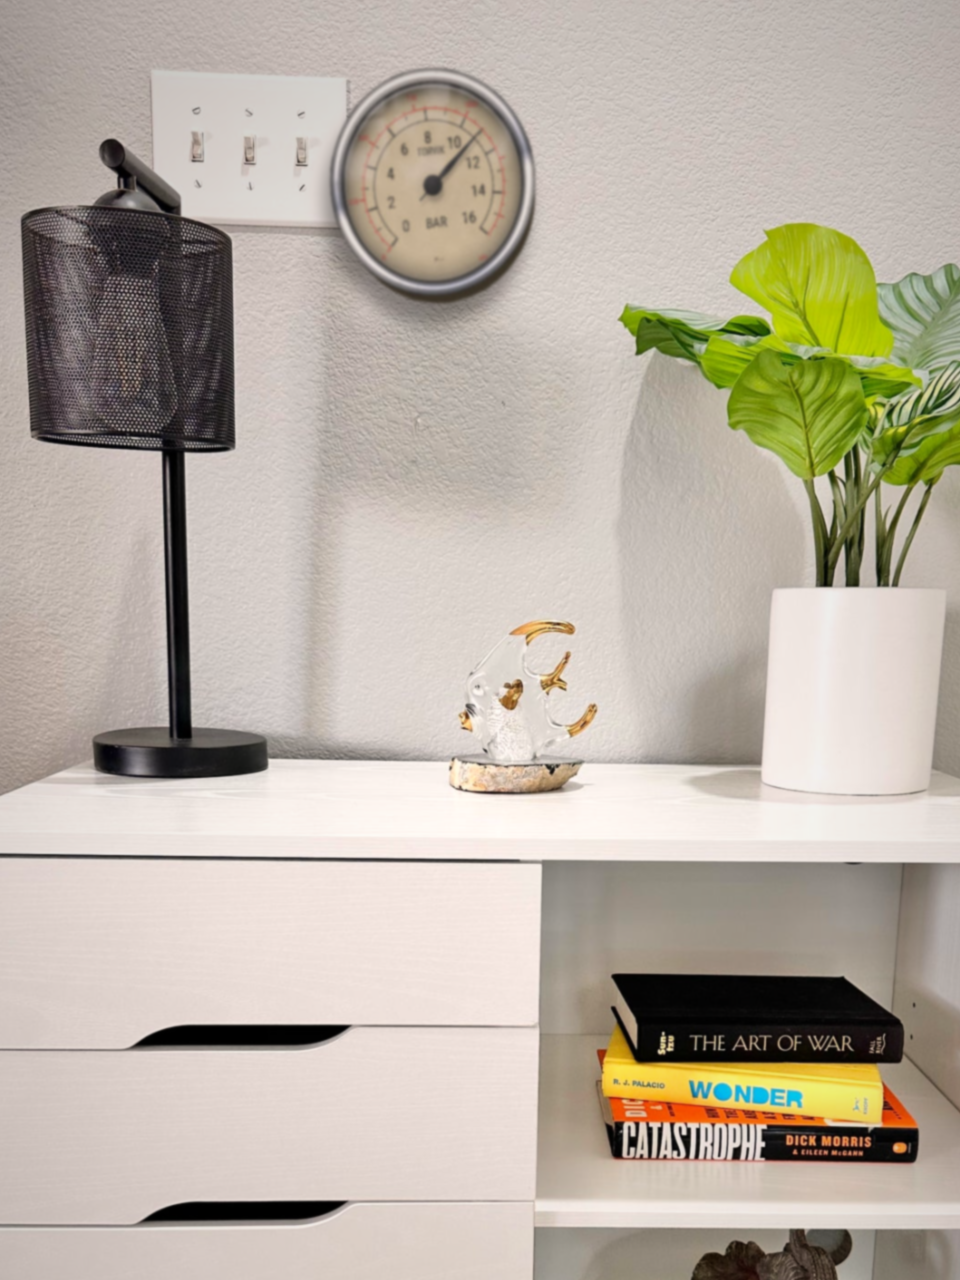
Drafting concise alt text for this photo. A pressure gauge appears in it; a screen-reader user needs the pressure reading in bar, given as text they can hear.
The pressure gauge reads 11 bar
